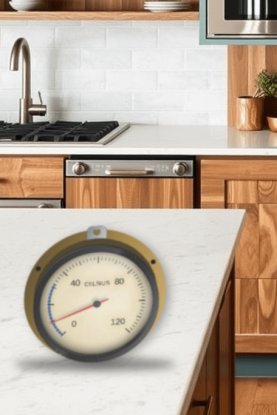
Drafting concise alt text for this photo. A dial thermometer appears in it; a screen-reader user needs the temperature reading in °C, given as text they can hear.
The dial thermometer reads 10 °C
